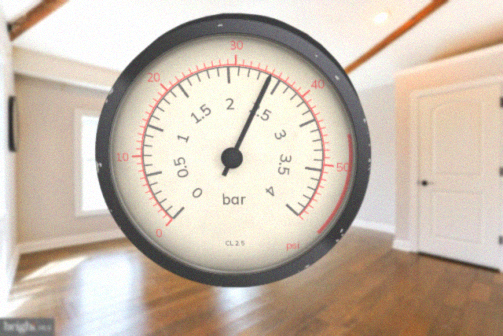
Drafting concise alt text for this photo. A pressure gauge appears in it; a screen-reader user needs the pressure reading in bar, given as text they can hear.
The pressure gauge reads 2.4 bar
